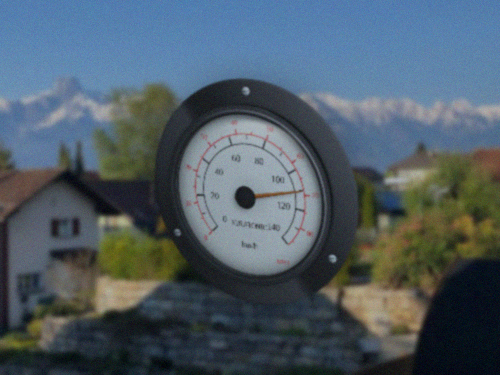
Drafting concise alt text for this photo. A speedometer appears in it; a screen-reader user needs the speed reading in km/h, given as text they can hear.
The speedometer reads 110 km/h
